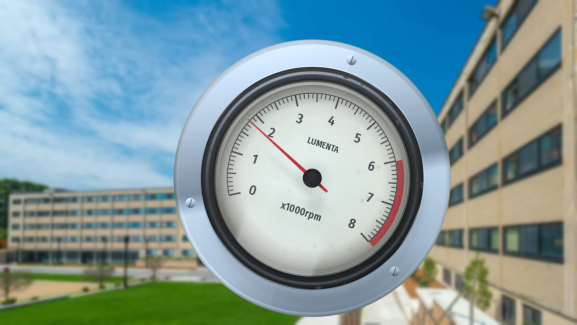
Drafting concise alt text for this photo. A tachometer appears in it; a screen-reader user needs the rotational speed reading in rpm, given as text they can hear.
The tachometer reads 1800 rpm
